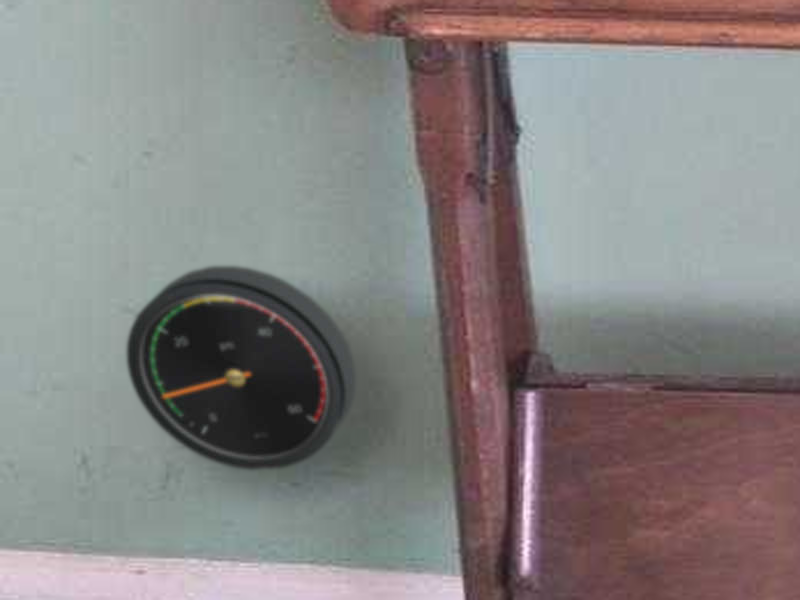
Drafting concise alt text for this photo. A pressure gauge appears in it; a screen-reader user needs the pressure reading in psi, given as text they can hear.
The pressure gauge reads 8 psi
